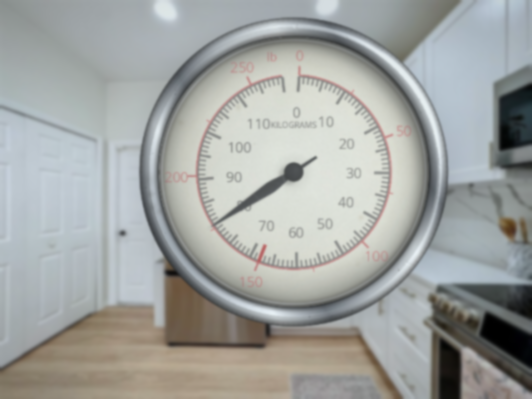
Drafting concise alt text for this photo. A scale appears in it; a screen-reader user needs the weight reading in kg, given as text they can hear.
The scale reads 80 kg
